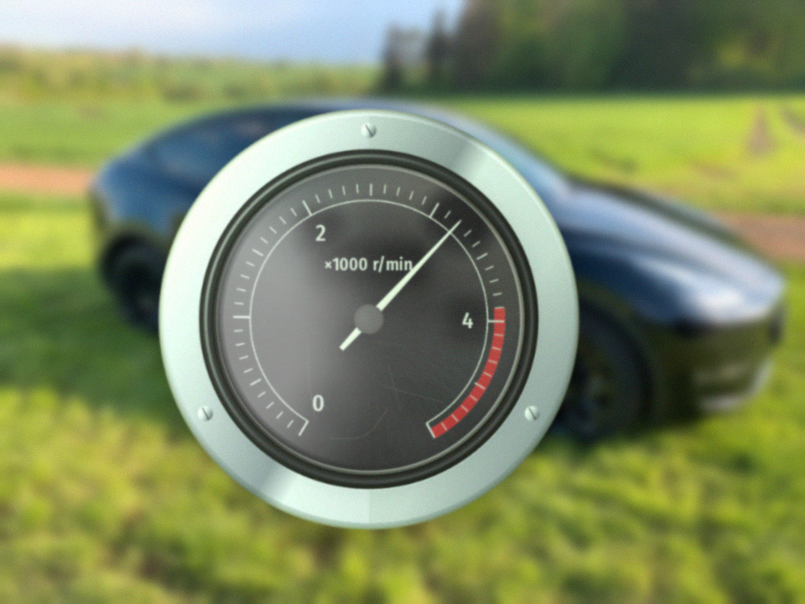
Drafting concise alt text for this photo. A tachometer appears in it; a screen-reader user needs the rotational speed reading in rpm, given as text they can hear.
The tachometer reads 3200 rpm
